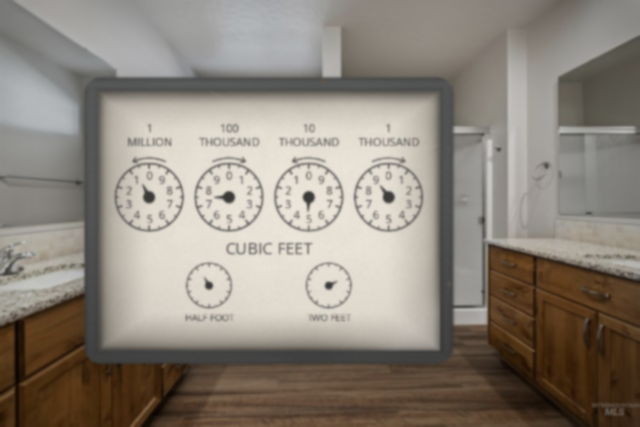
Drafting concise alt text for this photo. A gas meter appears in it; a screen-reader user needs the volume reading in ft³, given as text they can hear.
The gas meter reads 74900 ft³
